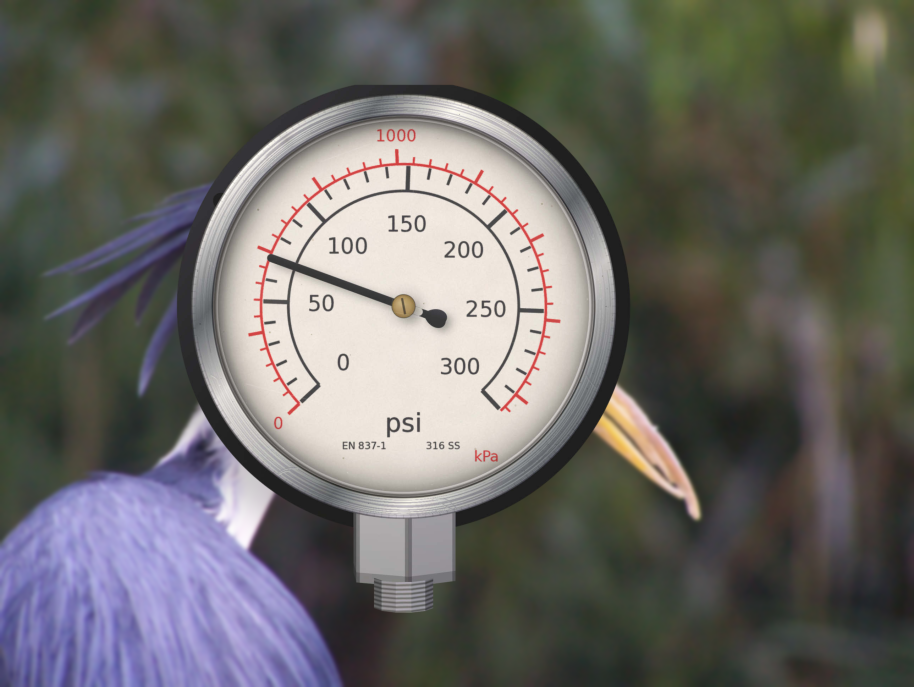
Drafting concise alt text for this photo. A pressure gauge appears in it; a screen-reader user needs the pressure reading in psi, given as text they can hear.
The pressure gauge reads 70 psi
